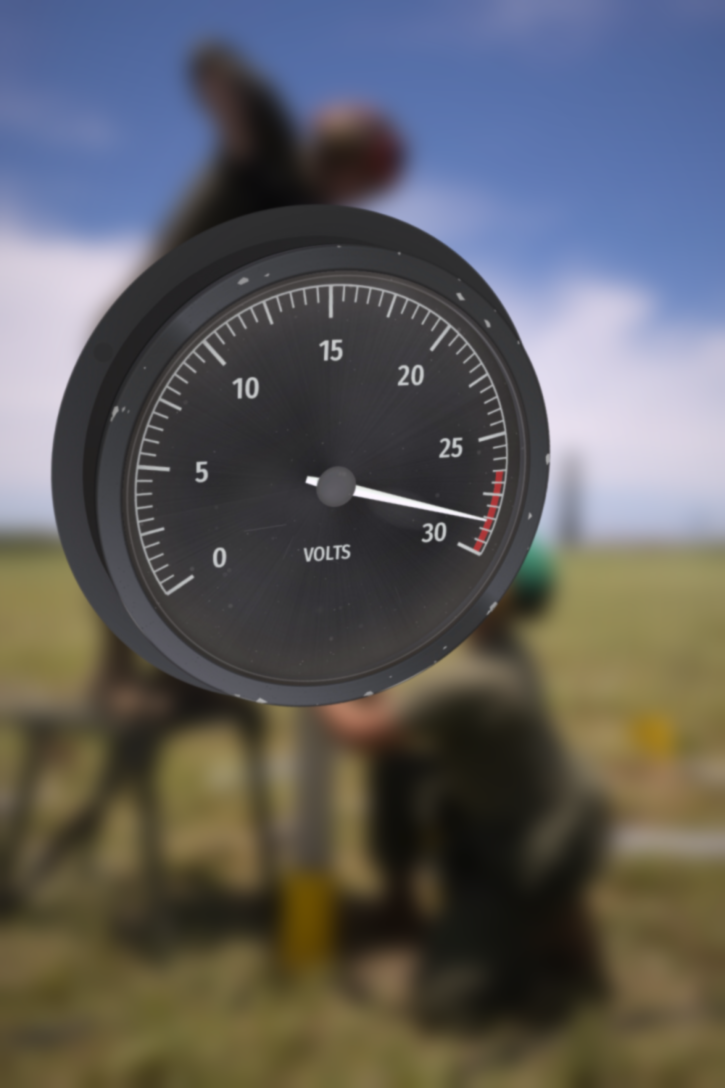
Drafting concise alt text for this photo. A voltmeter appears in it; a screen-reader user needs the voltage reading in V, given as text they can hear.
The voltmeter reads 28.5 V
